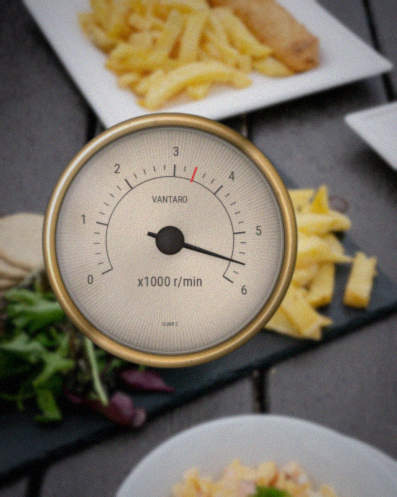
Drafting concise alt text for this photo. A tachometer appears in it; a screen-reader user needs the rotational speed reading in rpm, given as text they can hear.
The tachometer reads 5600 rpm
